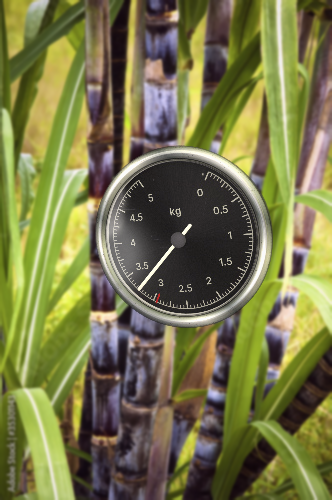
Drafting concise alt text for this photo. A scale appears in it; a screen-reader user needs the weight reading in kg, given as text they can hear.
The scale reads 3.25 kg
